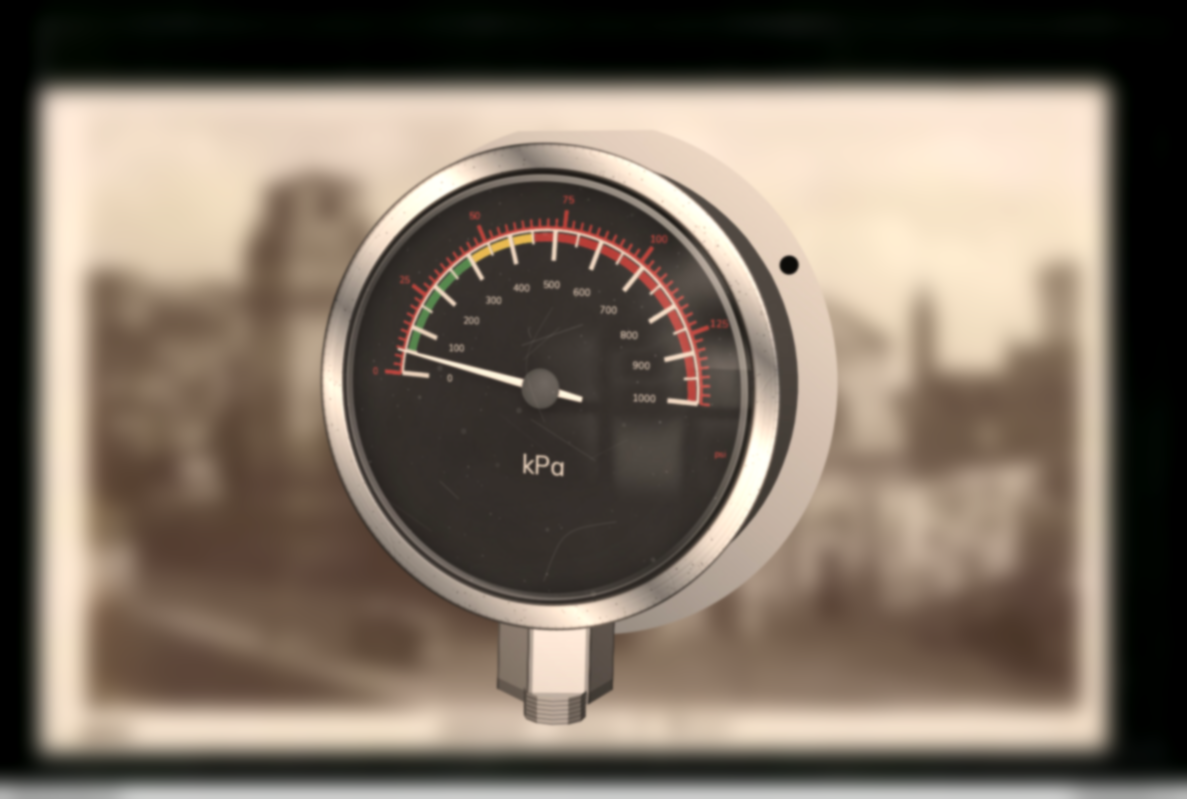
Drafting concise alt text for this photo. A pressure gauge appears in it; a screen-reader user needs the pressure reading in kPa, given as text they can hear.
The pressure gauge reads 50 kPa
